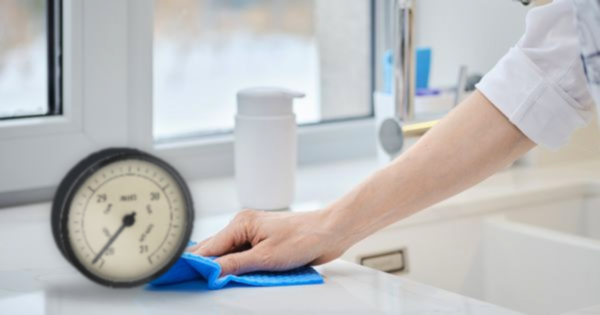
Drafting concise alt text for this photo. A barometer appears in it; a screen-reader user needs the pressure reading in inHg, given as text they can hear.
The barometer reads 28.1 inHg
